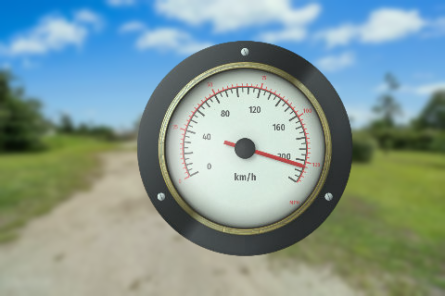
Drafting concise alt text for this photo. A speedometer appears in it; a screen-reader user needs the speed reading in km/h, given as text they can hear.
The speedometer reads 205 km/h
